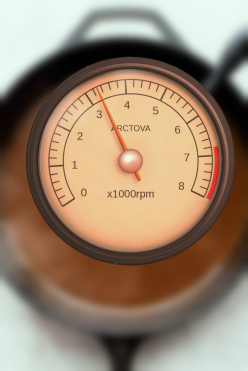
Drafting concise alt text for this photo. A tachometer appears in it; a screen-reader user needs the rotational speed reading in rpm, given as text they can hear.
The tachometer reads 3300 rpm
